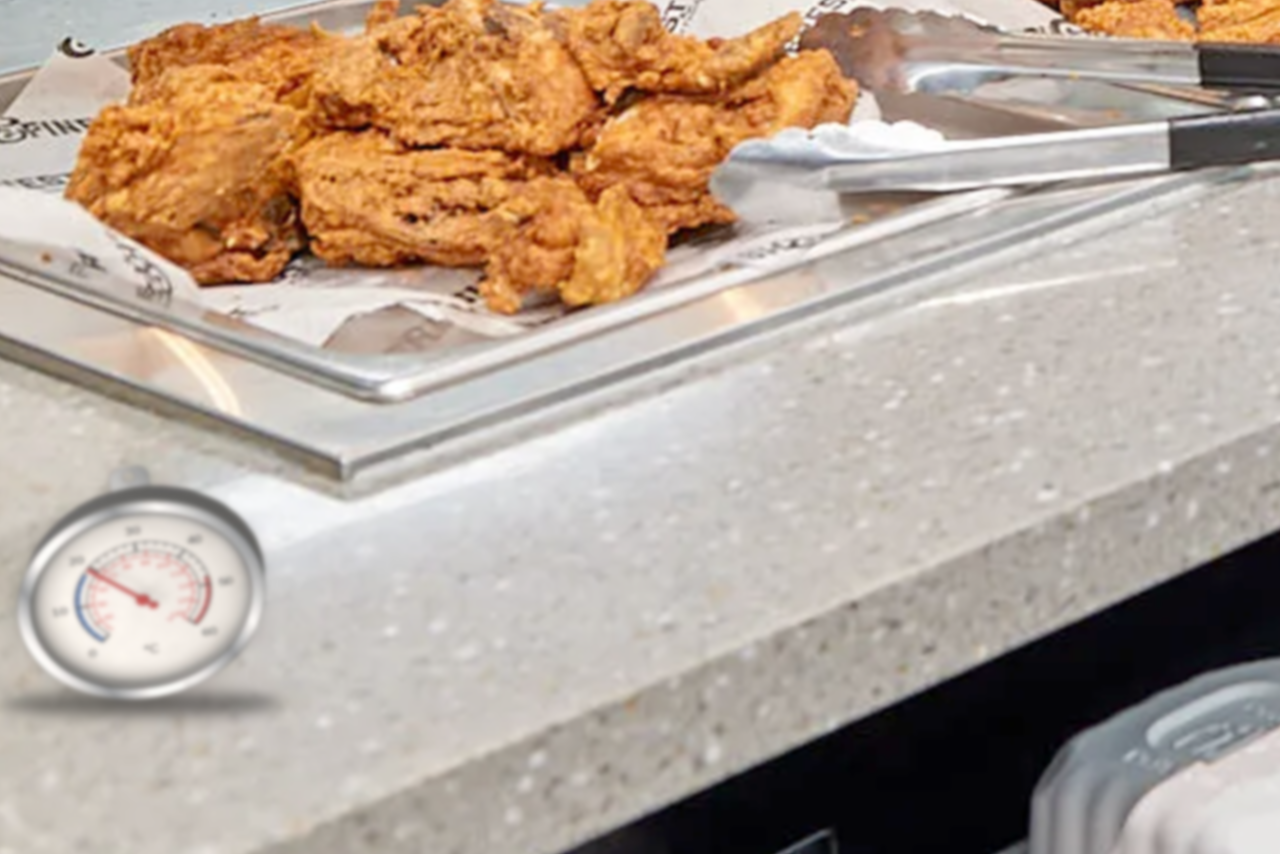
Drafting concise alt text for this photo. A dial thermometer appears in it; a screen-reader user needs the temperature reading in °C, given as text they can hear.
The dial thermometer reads 20 °C
